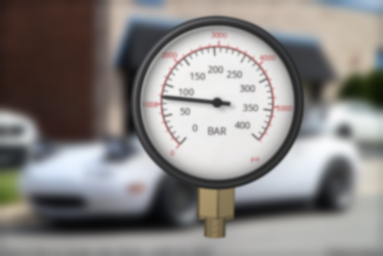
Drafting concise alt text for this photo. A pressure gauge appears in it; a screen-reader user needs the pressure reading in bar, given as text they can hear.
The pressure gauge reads 80 bar
